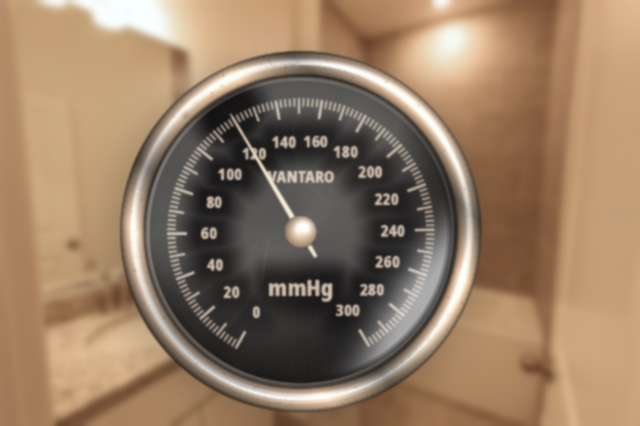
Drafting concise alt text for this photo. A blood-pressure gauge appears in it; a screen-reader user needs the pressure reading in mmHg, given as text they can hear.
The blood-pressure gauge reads 120 mmHg
